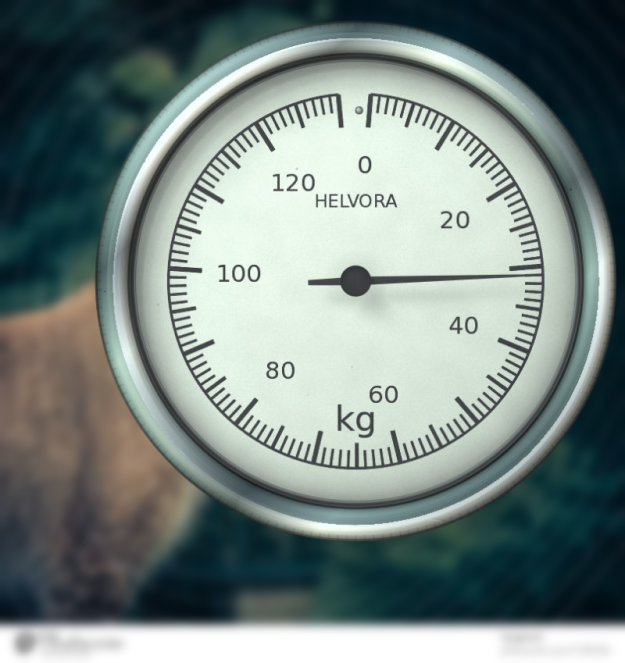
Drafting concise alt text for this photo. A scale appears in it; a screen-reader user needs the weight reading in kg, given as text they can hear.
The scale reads 31 kg
